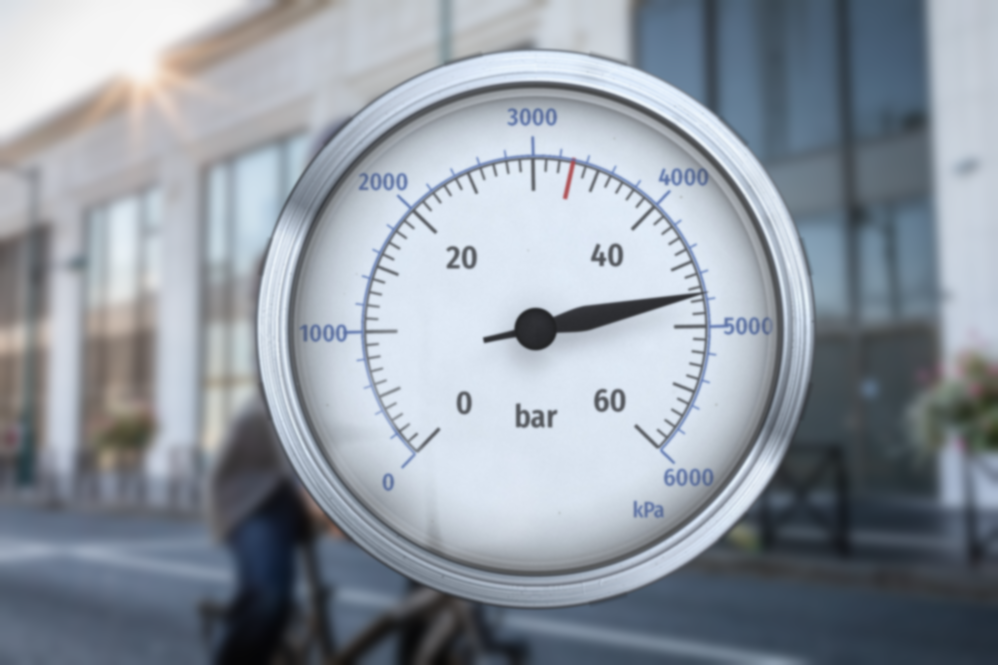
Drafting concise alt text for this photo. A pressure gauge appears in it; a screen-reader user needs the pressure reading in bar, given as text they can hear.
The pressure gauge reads 47.5 bar
